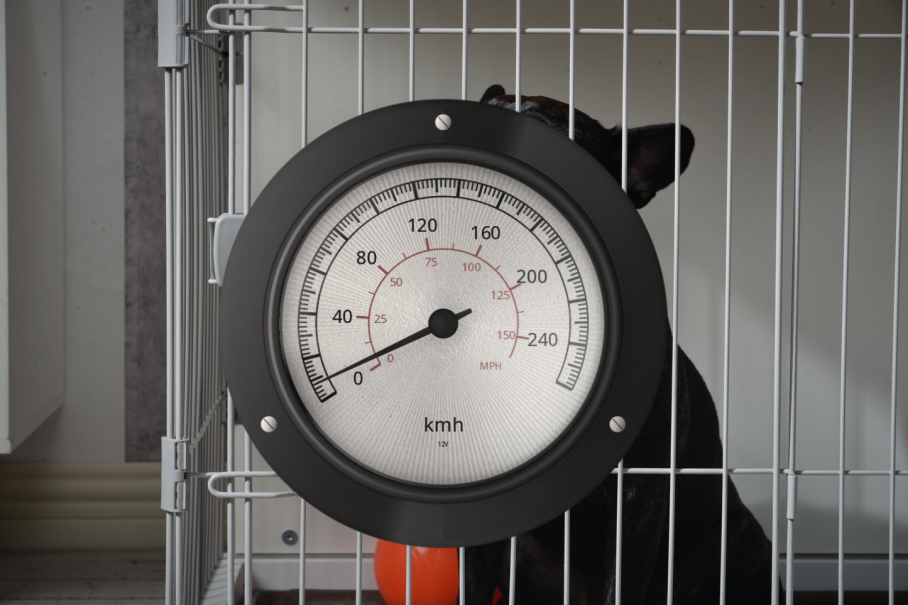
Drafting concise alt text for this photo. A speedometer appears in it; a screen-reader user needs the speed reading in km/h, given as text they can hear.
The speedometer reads 8 km/h
